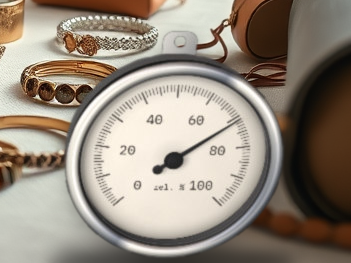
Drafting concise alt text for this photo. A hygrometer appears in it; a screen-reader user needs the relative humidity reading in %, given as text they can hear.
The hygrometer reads 70 %
